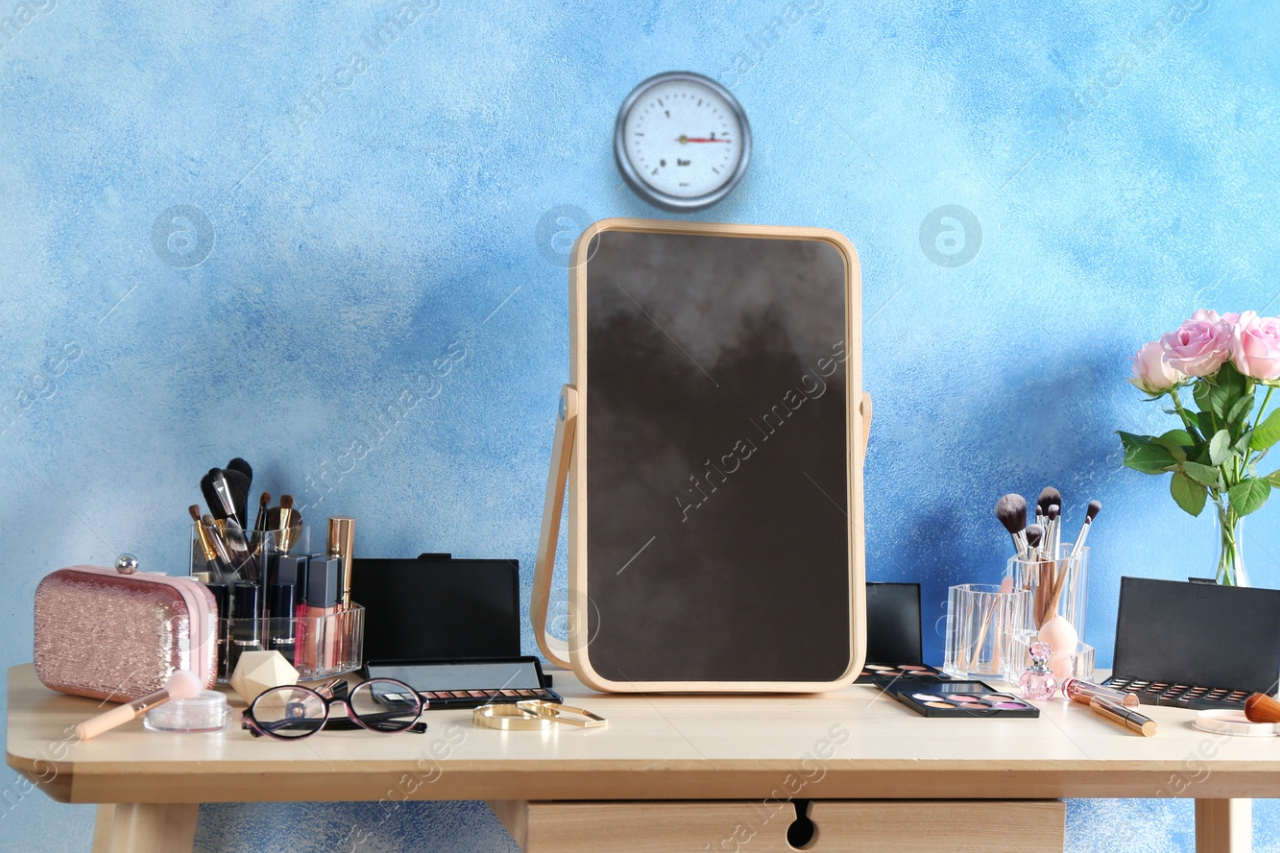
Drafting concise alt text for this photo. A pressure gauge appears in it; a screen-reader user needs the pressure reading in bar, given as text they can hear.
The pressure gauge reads 2.1 bar
